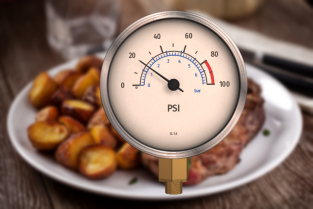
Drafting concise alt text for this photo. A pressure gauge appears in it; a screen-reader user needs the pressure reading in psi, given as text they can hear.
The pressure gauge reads 20 psi
